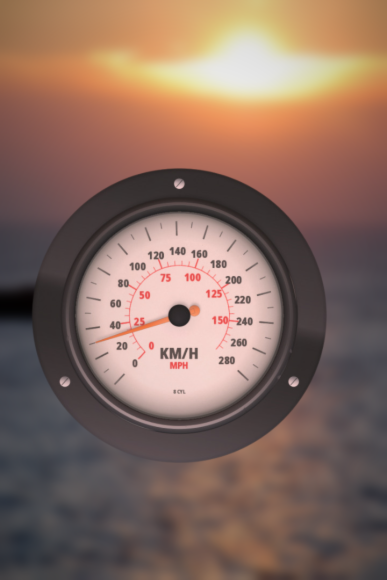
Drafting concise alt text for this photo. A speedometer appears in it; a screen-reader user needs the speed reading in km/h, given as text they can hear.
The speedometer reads 30 km/h
